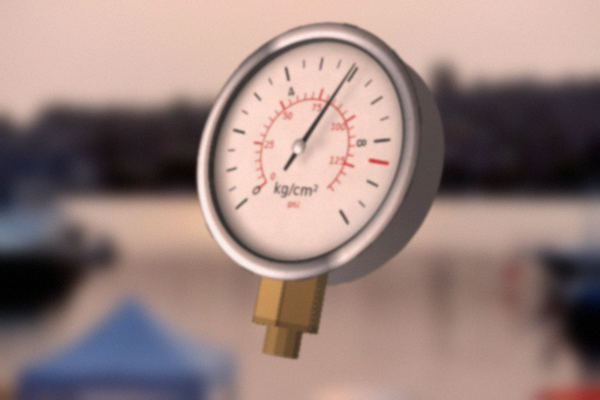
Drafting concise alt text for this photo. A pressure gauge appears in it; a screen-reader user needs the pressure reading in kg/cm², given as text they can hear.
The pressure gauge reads 6 kg/cm²
